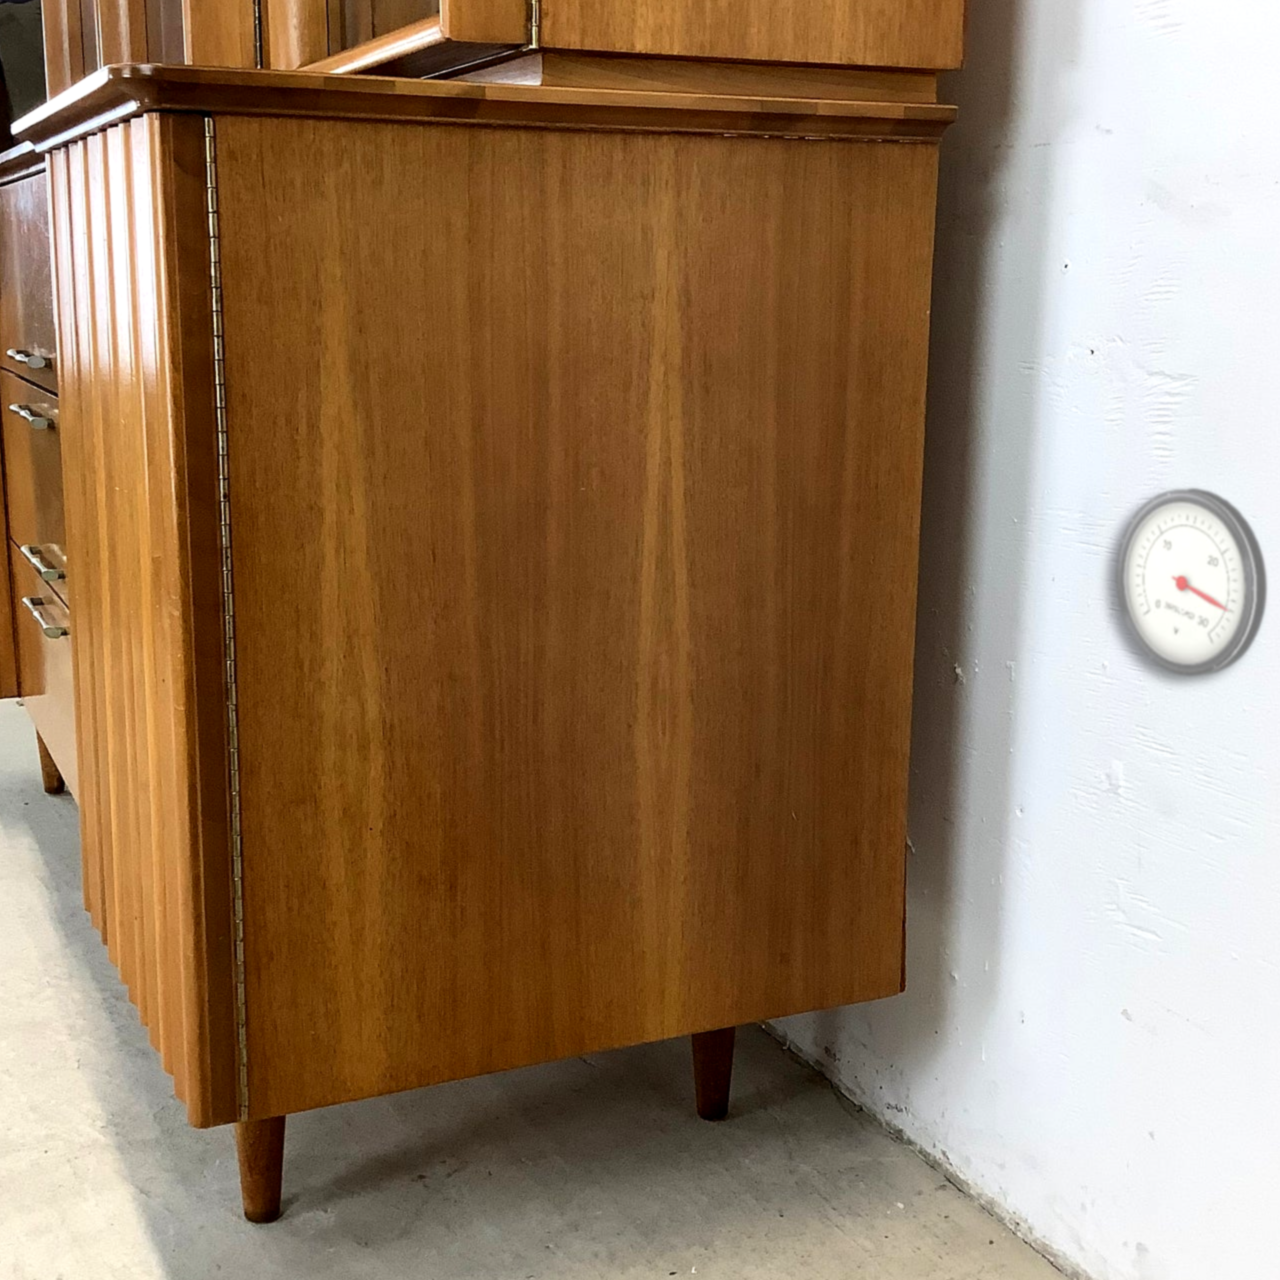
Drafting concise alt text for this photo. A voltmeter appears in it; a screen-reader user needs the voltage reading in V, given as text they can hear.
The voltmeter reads 26 V
